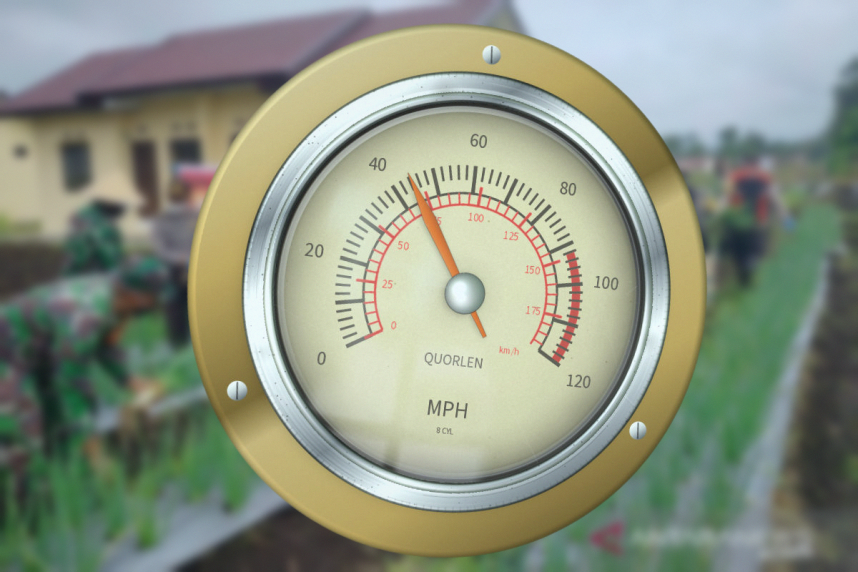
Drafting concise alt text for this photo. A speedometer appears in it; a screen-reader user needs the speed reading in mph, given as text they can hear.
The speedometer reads 44 mph
